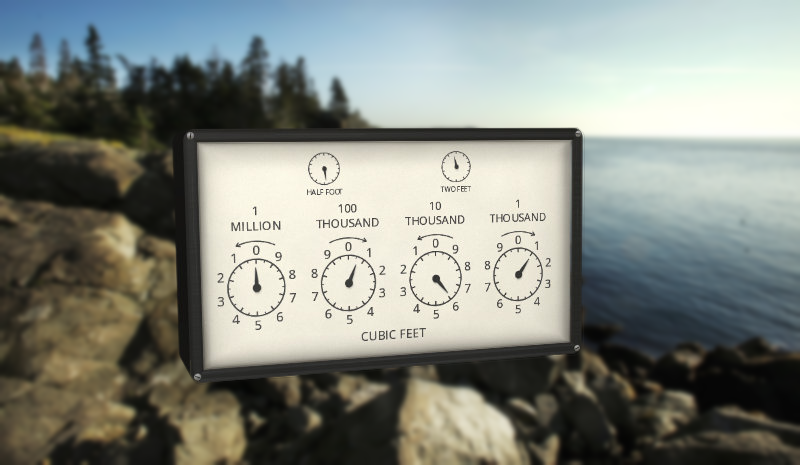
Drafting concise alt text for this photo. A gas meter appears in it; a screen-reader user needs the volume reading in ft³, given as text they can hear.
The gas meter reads 6100 ft³
